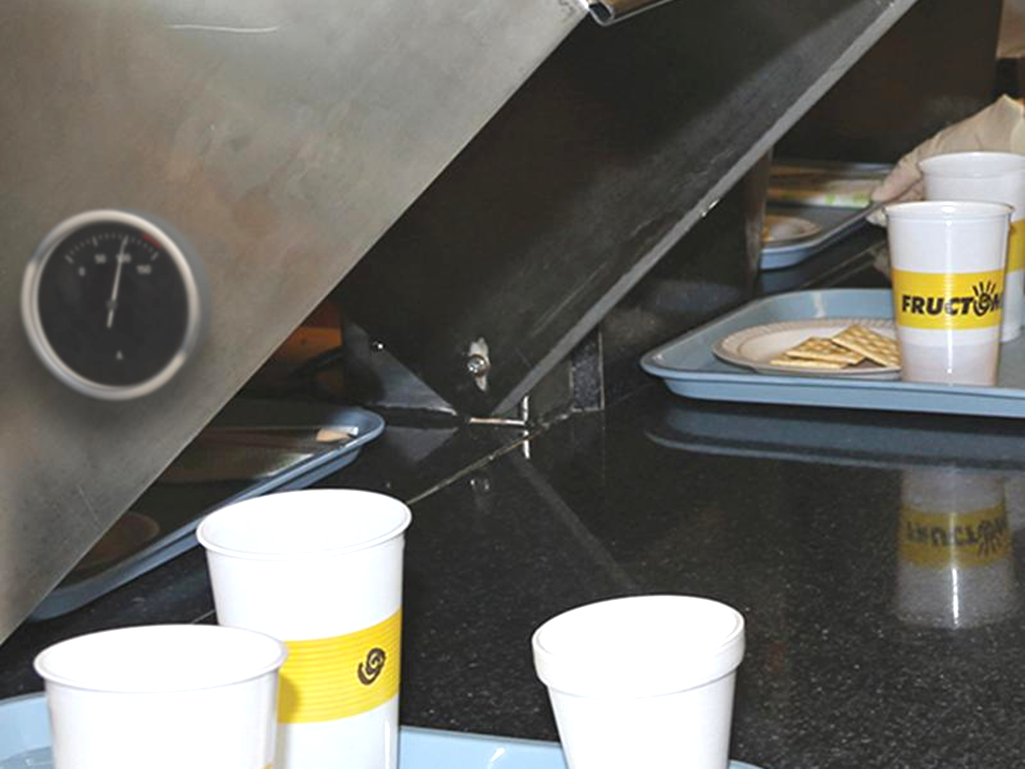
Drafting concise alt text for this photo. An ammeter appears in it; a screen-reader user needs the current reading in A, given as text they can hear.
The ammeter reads 100 A
